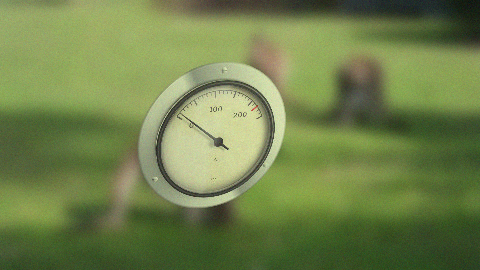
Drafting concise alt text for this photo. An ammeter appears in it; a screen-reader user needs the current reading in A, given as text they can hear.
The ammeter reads 10 A
